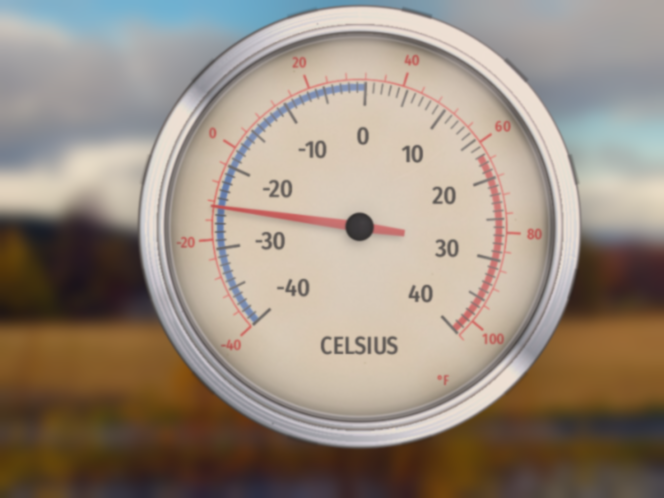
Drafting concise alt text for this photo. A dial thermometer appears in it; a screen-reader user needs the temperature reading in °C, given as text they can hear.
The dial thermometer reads -25 °C
